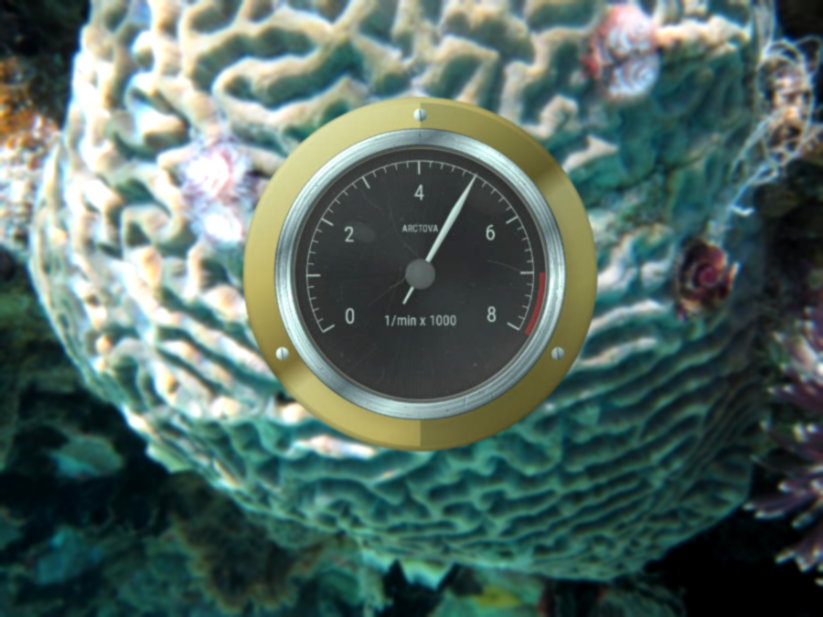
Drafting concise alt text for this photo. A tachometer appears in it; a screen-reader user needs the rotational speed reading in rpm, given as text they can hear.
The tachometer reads 5000 rpm
